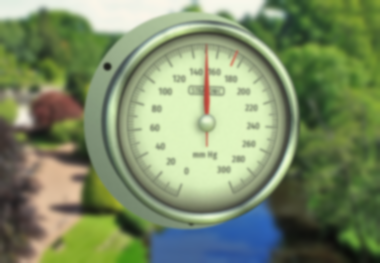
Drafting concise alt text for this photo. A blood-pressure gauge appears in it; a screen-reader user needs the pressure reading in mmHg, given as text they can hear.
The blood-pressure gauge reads 150 mmHg
